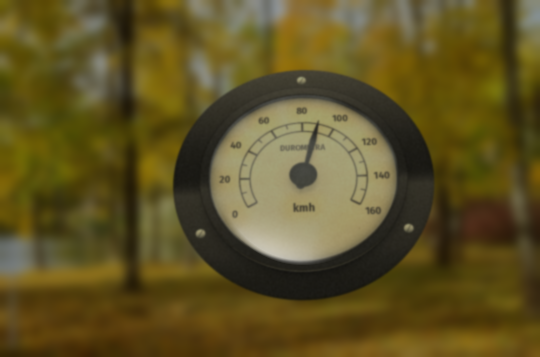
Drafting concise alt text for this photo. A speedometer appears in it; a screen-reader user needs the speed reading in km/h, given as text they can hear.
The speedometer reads 90 km/h
